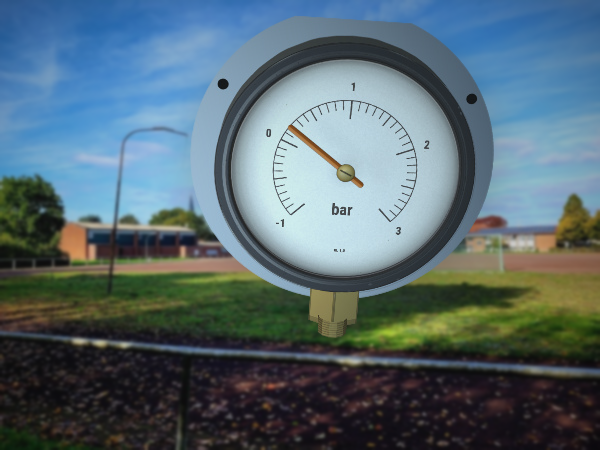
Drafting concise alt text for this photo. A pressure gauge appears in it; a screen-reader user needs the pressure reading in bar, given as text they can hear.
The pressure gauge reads 0.2 bar
